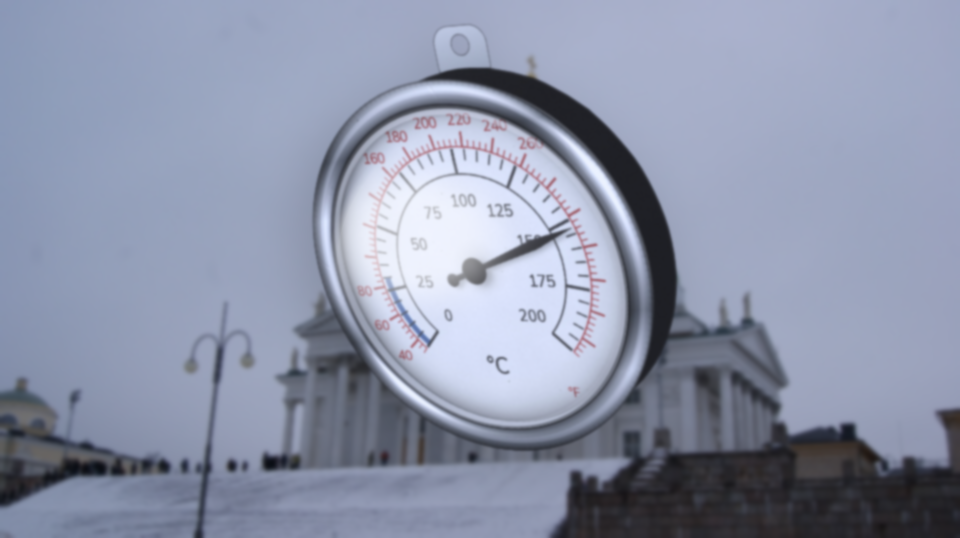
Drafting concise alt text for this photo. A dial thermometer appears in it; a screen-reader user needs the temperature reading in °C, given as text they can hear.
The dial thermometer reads 152.5 °C
